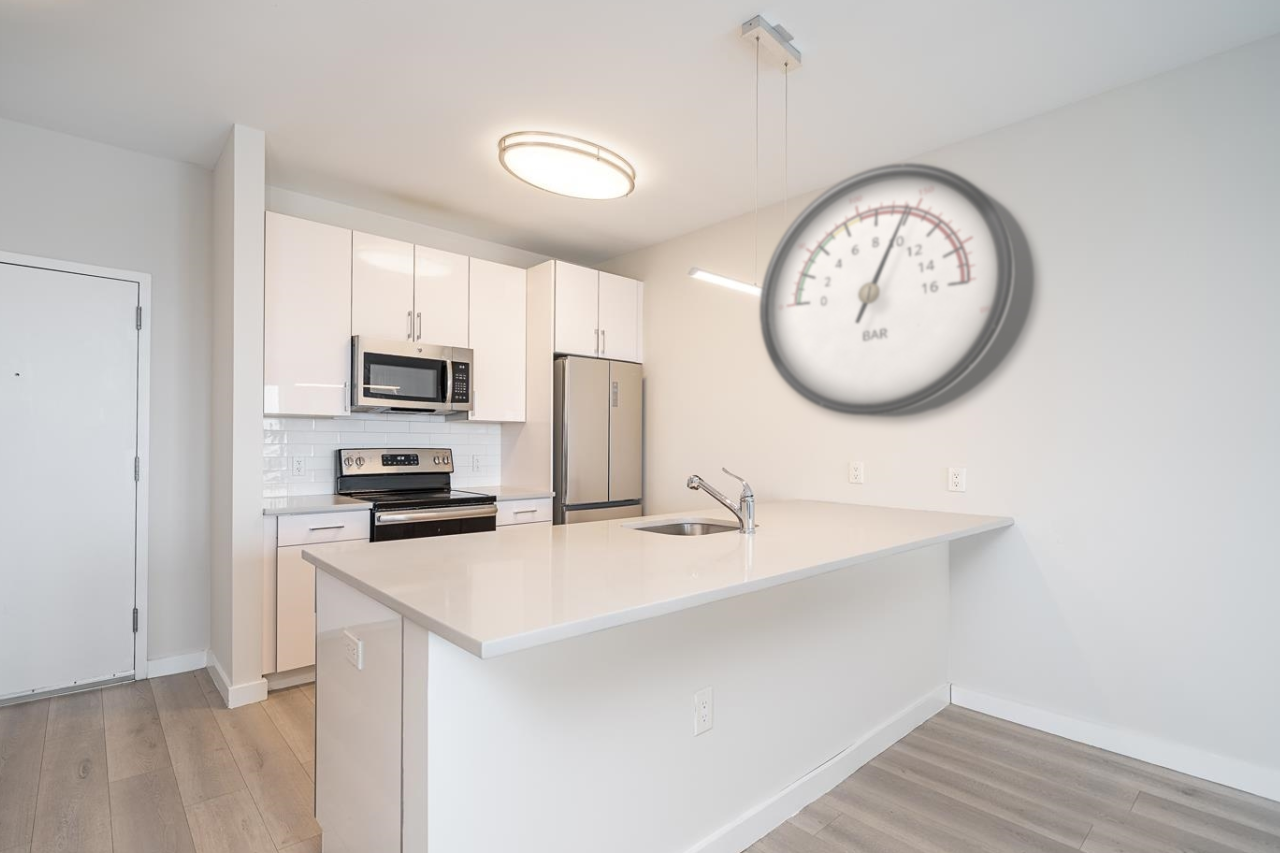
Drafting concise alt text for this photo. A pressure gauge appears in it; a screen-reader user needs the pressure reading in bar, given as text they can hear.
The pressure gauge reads 10 bar
